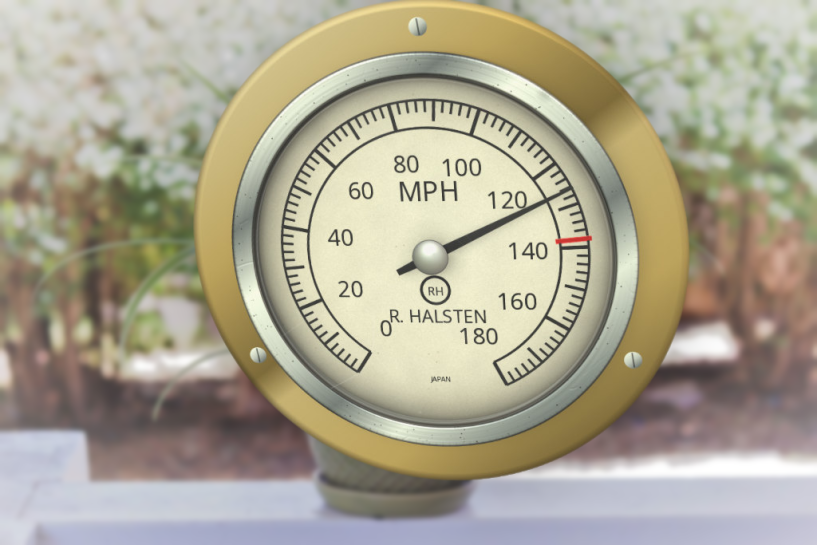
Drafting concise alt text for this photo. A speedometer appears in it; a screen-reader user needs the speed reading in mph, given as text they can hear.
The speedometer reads 126 mph
